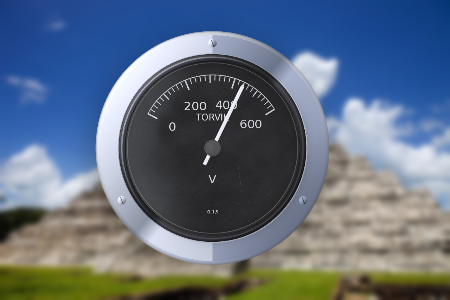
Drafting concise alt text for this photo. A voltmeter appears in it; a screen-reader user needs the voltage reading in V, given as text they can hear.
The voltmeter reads 440 V
